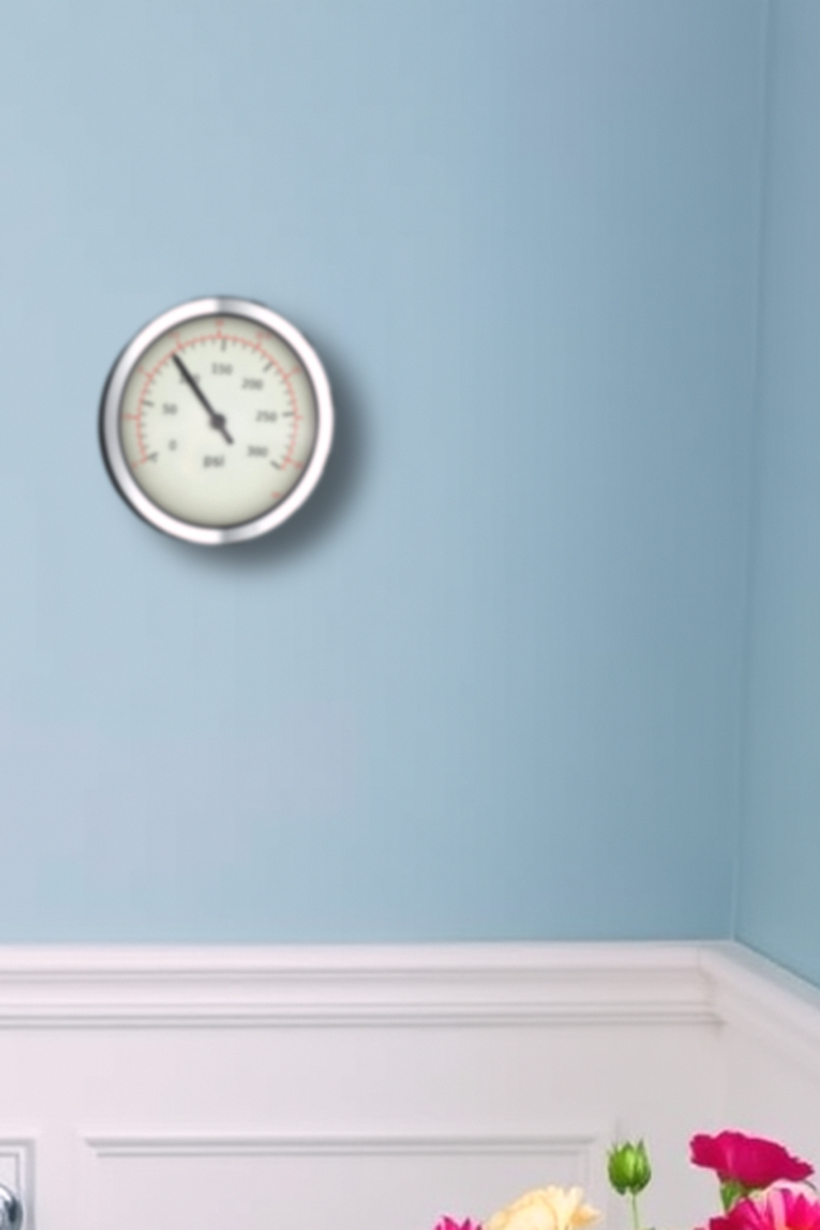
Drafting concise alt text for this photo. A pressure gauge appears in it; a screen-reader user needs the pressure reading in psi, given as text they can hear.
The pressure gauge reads 100 psi
